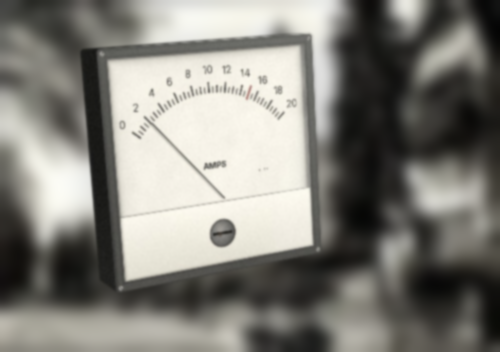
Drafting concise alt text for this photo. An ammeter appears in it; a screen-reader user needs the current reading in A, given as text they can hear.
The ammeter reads 2 A
